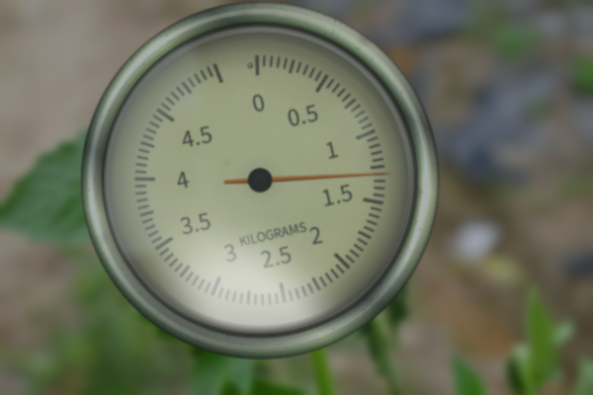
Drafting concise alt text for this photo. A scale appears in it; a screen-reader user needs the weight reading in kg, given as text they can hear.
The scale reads 1.3 kg
